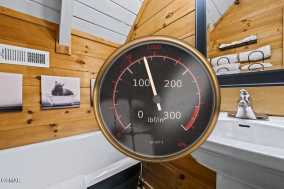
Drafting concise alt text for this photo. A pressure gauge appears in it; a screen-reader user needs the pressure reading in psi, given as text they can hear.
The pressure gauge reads 130 psi
